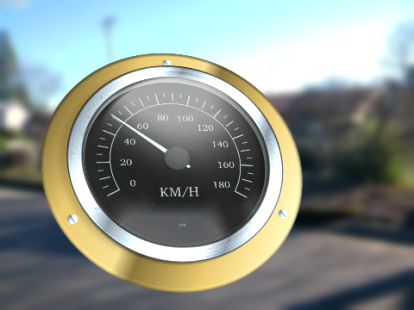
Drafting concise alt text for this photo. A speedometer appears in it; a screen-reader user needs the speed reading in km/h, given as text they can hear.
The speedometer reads 50 km/h
